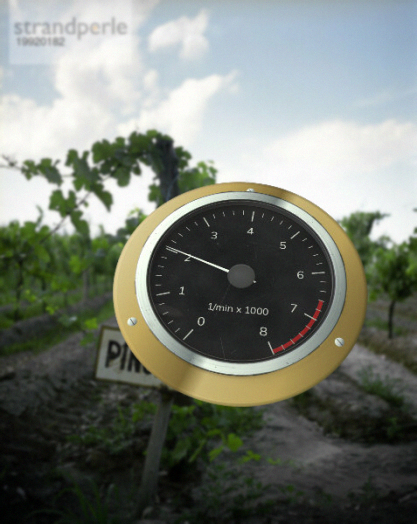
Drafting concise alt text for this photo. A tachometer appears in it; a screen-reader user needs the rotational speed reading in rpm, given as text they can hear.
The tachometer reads 2000 rpm
